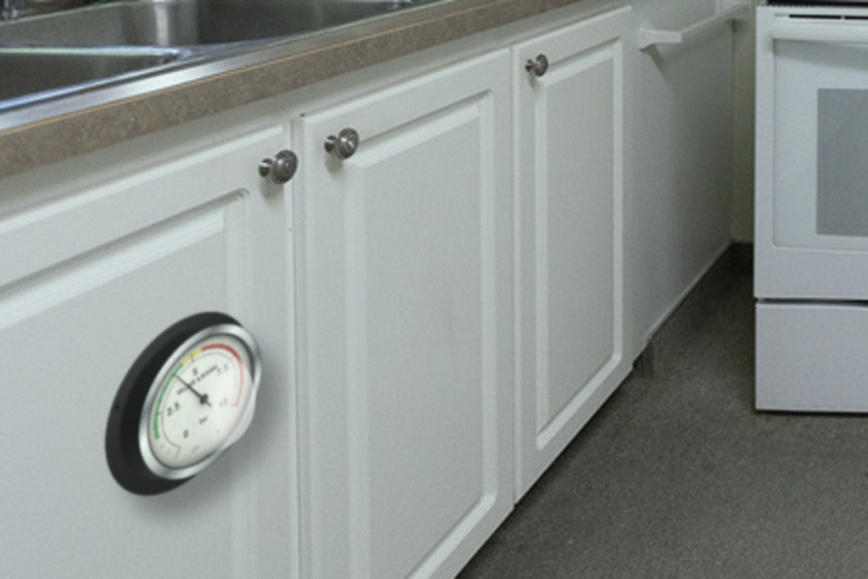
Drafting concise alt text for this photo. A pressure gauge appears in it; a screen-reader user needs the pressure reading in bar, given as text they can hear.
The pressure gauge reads 4 bar
